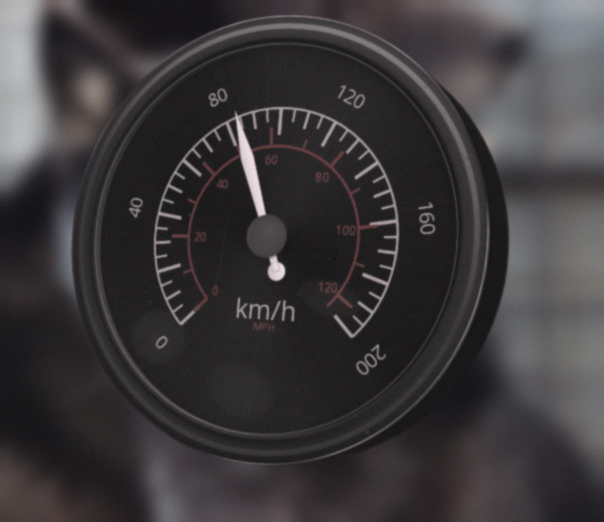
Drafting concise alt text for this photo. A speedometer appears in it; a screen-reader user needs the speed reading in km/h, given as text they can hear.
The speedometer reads 85 km/h
